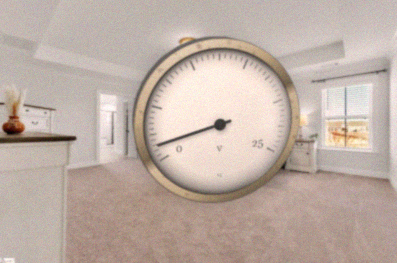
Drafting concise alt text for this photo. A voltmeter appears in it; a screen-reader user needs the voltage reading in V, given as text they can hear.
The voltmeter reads 1.5 V
